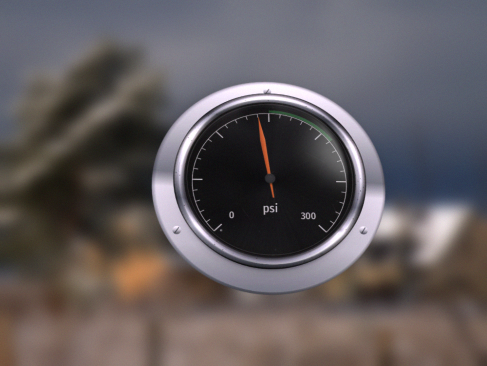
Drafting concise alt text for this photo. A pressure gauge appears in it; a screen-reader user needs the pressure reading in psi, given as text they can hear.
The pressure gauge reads 140 psi
